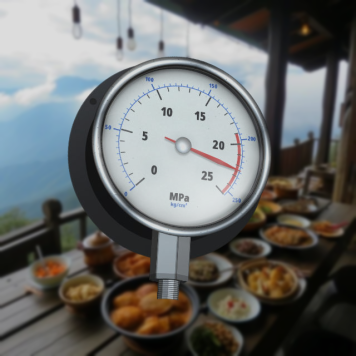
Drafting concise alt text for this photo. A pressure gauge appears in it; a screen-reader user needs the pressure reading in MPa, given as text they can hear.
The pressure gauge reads 22.5 MPa
